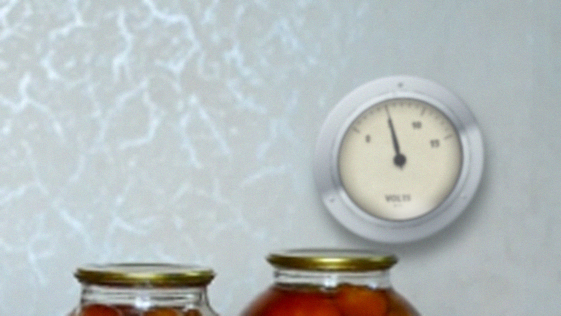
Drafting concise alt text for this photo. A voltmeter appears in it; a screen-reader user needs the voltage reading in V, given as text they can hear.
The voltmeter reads 5 V
